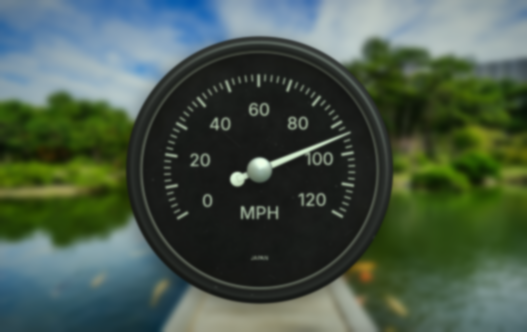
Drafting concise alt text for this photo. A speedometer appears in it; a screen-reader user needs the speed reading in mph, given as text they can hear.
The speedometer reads 94 mph
